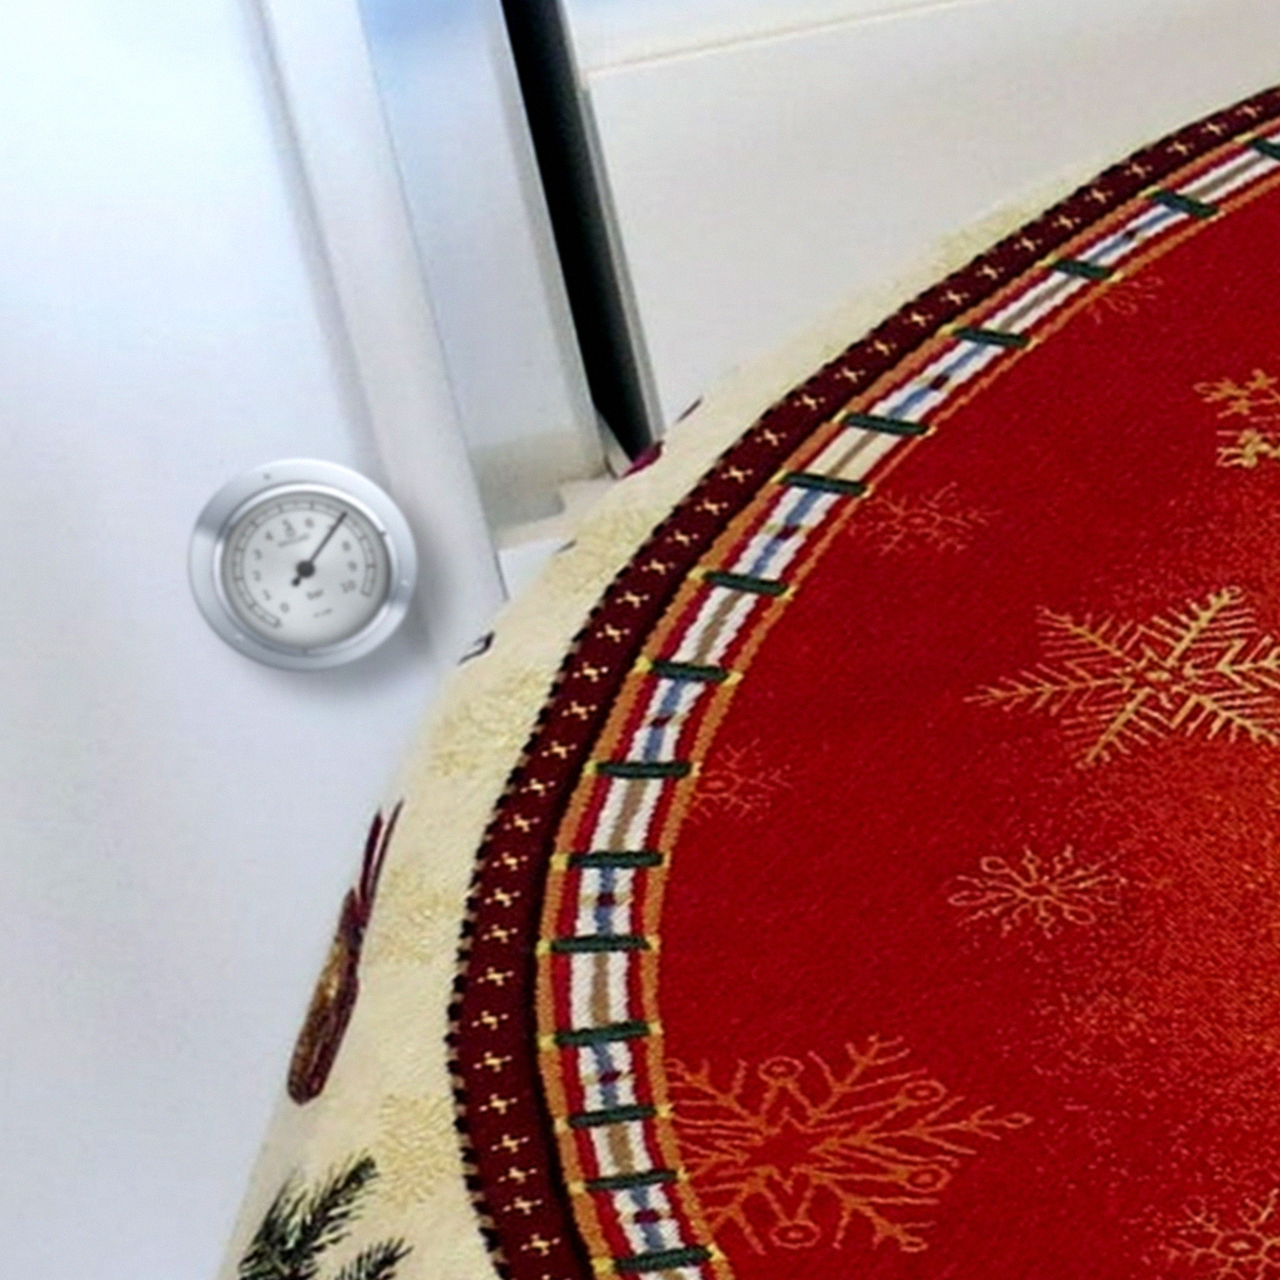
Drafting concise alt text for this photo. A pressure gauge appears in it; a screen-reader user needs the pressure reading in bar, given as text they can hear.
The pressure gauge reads 7 bar
